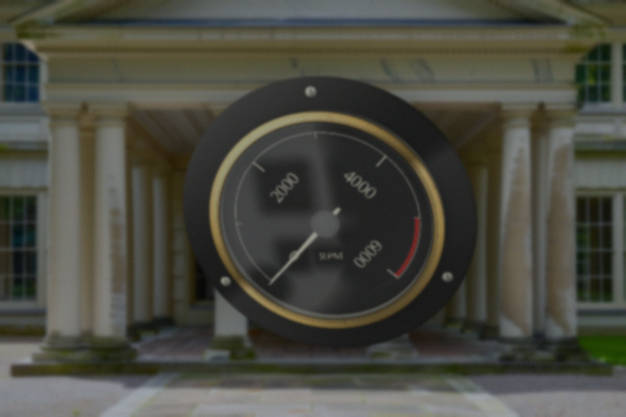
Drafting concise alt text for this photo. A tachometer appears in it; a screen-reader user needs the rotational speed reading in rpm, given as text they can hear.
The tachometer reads 0 rpm
